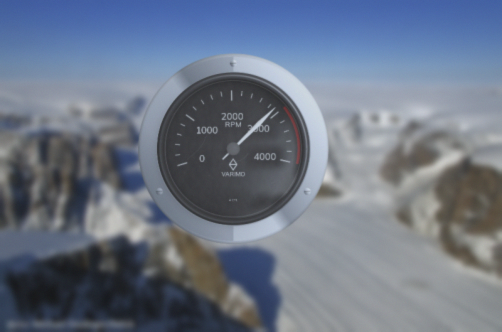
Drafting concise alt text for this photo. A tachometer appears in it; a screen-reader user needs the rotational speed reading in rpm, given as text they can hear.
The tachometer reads 2900 rpm
